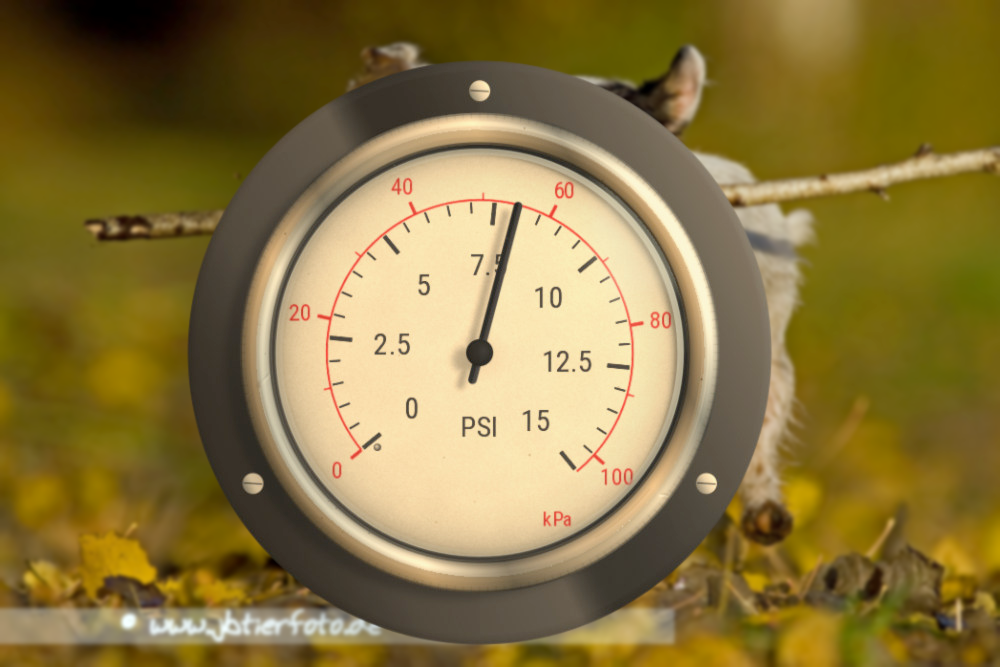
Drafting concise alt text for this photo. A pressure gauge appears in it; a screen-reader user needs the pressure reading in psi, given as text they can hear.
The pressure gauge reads 8 psi
